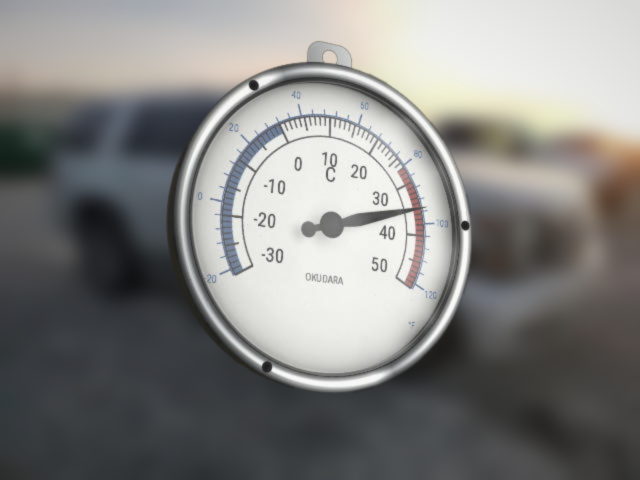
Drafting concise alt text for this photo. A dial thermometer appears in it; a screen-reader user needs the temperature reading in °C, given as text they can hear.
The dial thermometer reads 35 °C
